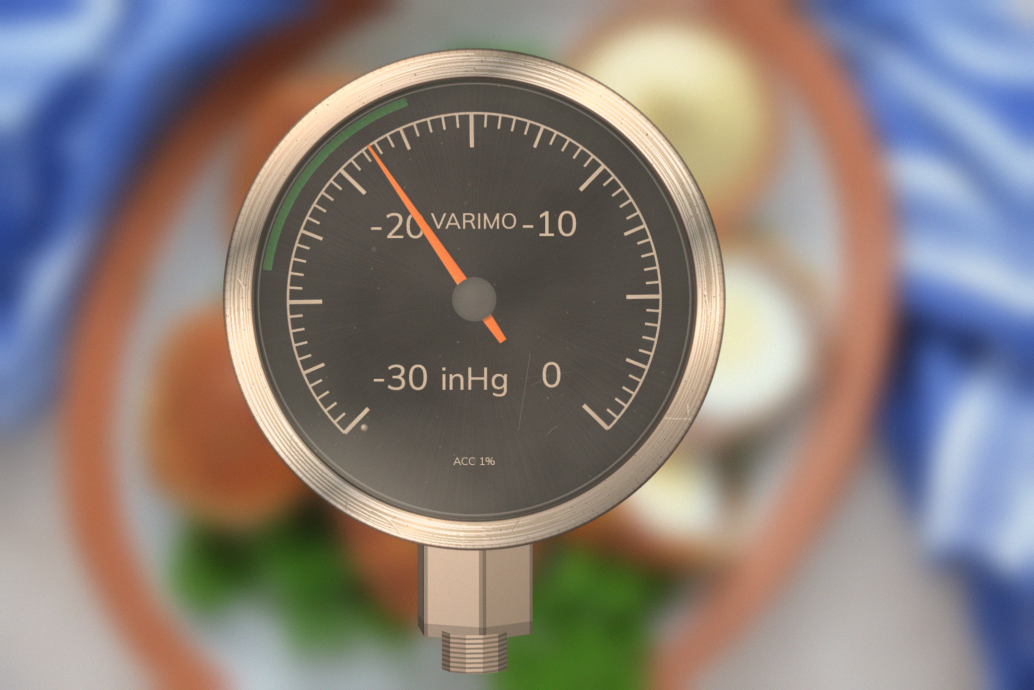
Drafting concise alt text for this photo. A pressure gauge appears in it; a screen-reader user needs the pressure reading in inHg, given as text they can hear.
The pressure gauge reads -18.75 inHg
